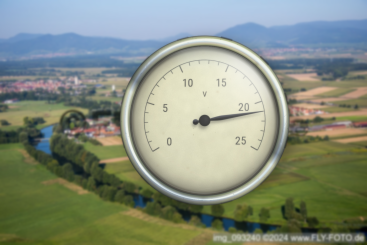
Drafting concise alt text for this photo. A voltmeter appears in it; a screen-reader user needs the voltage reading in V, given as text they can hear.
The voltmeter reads 21 V
